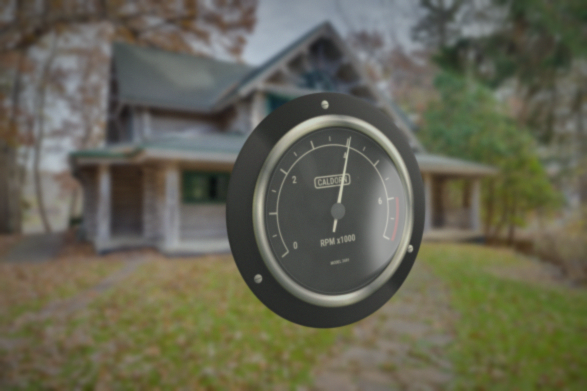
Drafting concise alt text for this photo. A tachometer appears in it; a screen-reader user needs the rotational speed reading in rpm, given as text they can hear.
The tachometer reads 4000 rpm
